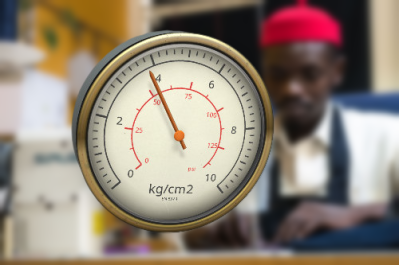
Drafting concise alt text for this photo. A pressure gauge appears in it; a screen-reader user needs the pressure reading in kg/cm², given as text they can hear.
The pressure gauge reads 3.8 kg/cm²
